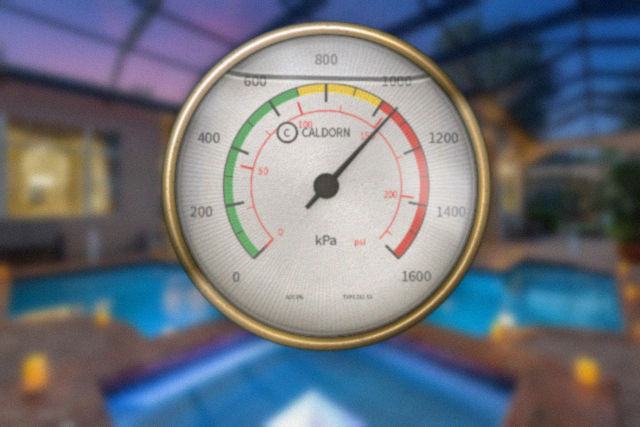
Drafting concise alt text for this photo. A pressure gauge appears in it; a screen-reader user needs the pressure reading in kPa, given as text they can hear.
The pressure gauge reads 1050 kPa
